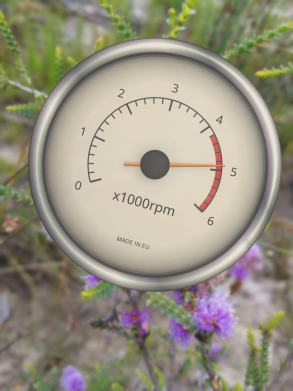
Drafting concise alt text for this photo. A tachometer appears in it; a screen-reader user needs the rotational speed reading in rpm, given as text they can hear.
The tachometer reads 4900 rpm
